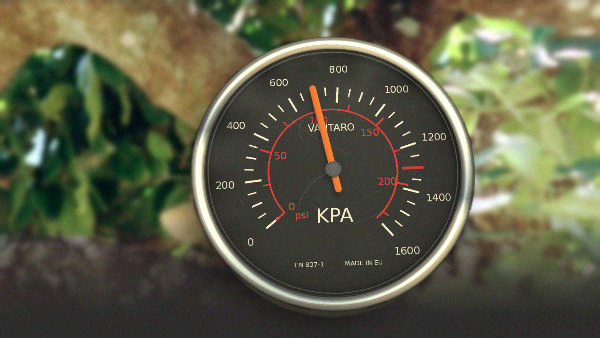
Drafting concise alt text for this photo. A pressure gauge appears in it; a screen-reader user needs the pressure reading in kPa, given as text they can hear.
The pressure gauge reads 700 kPa
